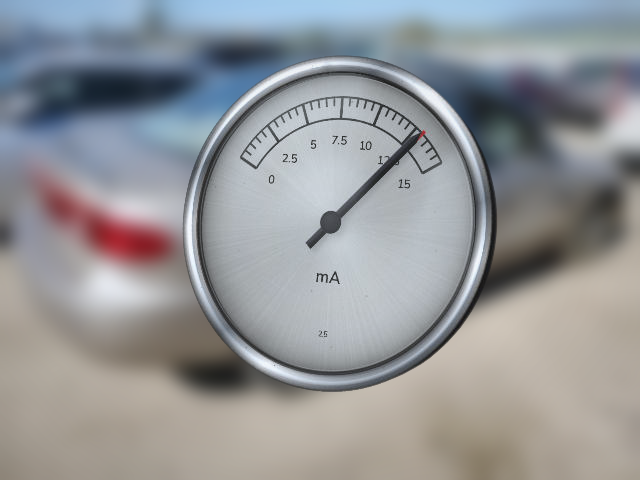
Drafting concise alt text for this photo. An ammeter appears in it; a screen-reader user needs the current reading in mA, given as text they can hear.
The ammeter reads 13 mA
